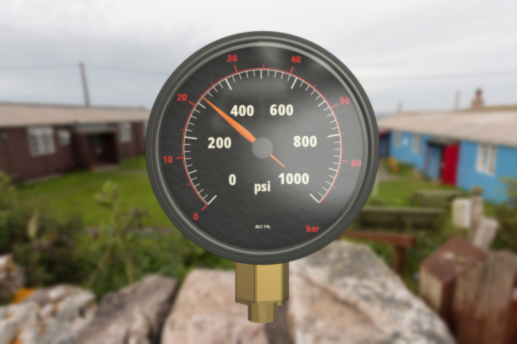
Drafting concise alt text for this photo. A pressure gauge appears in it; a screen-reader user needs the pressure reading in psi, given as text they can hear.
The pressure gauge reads 320 psi
